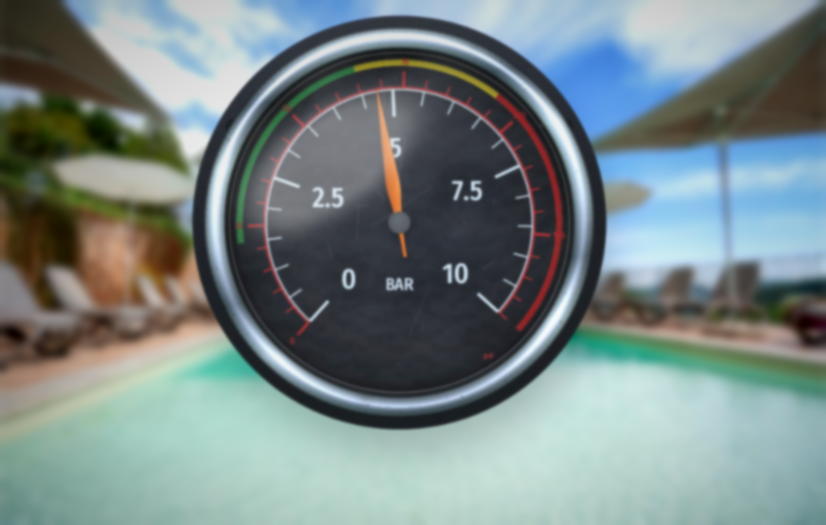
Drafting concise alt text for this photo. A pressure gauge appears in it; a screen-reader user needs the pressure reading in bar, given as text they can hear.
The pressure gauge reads 4.75 bar
